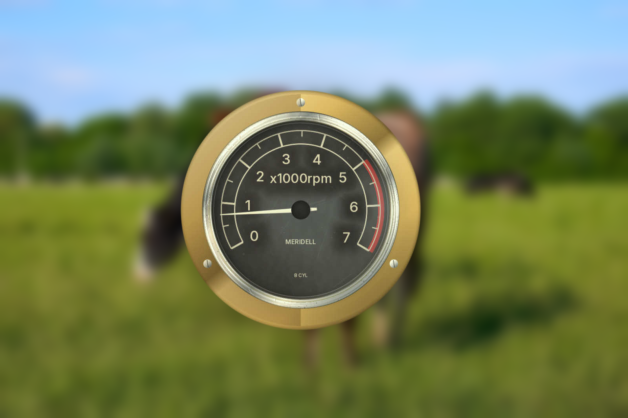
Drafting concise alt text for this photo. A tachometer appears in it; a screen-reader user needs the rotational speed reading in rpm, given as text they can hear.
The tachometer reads 750 rpm
